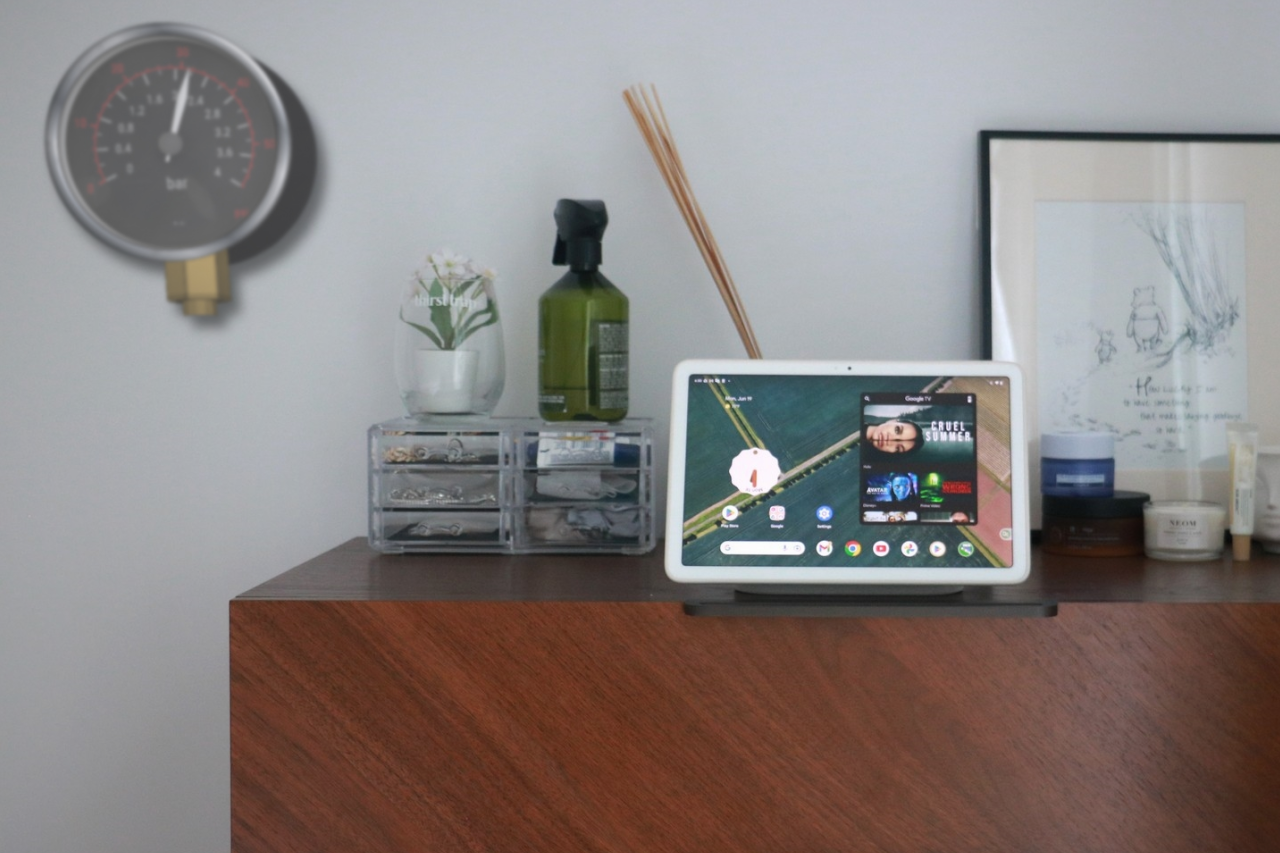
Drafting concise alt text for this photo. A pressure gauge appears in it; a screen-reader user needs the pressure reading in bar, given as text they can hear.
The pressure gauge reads 2.2 bar
